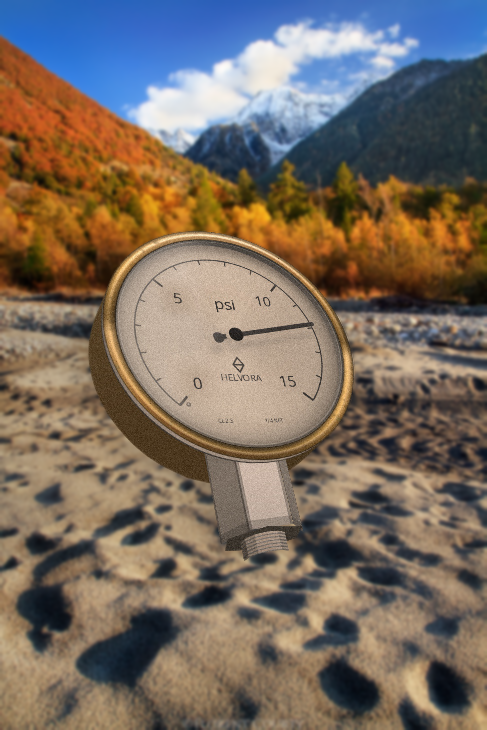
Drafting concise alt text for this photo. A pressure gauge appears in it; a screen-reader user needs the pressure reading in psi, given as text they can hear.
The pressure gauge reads 12 psi
